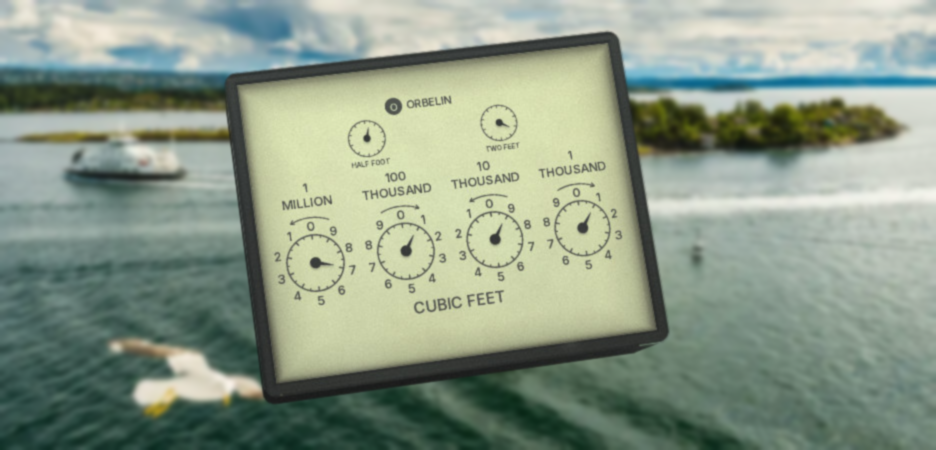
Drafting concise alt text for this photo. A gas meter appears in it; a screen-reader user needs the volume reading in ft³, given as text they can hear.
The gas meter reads 709100 ft³
